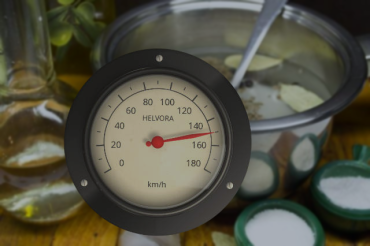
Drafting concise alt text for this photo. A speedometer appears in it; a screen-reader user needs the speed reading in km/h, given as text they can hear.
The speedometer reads 150 km/h
